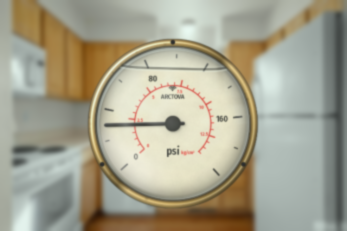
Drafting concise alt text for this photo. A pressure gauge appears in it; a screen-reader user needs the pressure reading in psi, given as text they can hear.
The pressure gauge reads 30 psi
